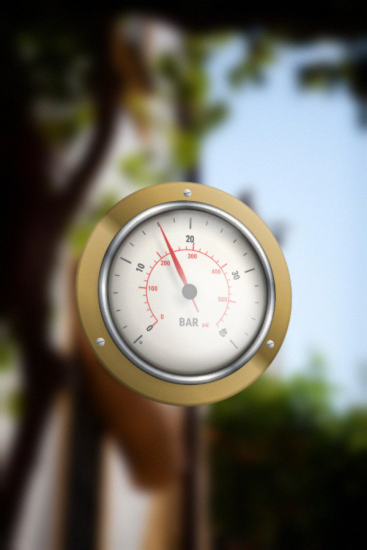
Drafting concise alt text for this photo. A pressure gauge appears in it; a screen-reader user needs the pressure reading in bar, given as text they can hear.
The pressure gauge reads 16 bar
